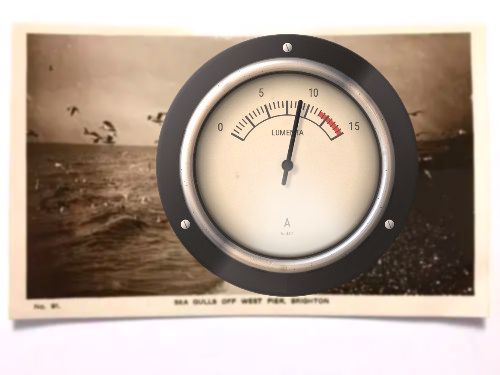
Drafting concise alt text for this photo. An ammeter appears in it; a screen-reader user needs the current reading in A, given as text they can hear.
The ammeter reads 9 A
